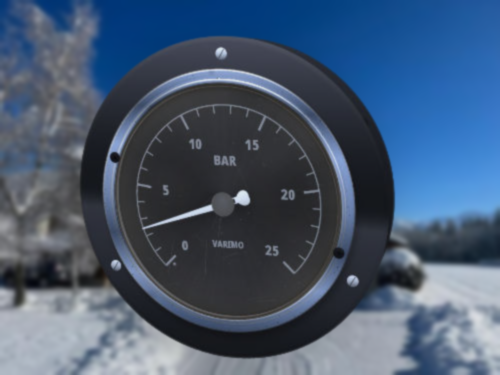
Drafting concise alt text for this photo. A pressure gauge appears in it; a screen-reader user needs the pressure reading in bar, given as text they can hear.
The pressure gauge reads 2.5 bar
